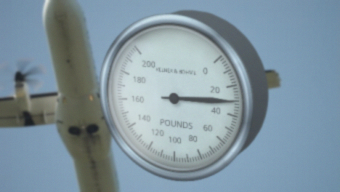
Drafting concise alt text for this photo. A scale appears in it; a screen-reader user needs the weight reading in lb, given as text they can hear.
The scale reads 30 lb
